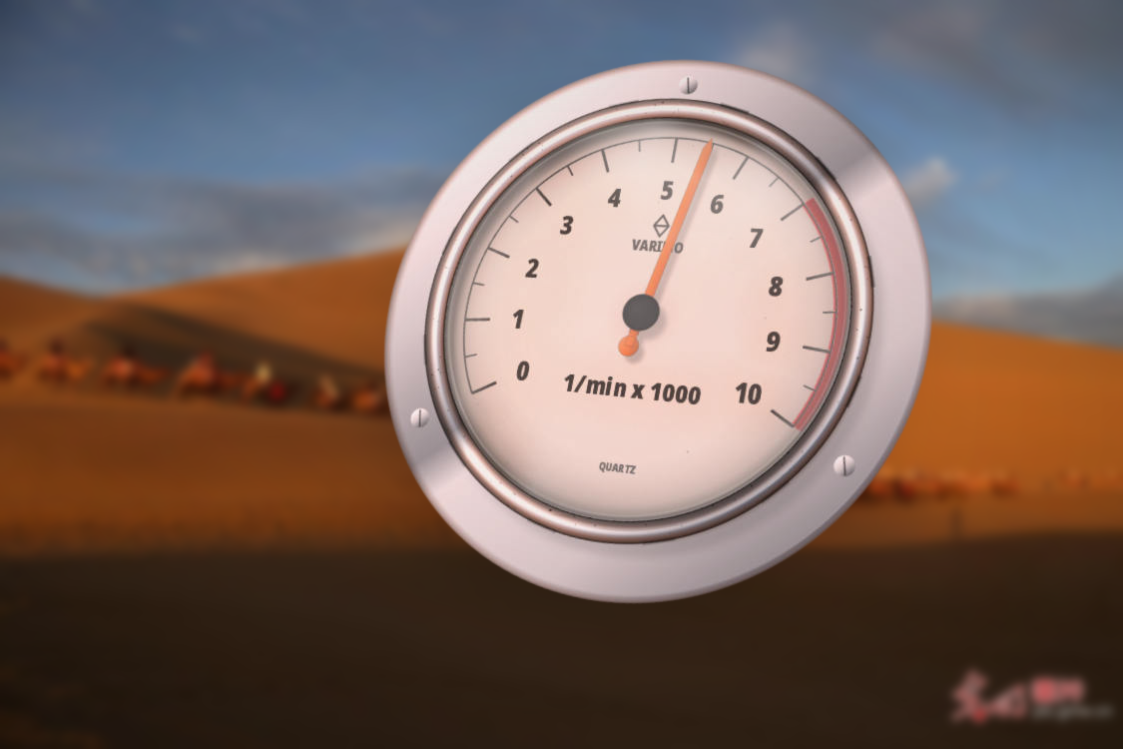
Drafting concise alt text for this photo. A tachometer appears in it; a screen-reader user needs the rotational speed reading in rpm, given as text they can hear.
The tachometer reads 5500 rpm
